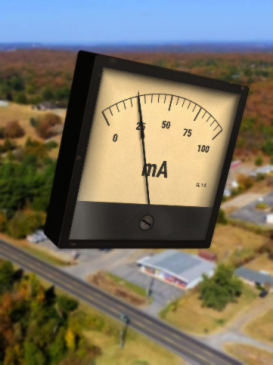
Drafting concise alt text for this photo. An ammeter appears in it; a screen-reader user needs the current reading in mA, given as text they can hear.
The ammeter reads 25 mA
